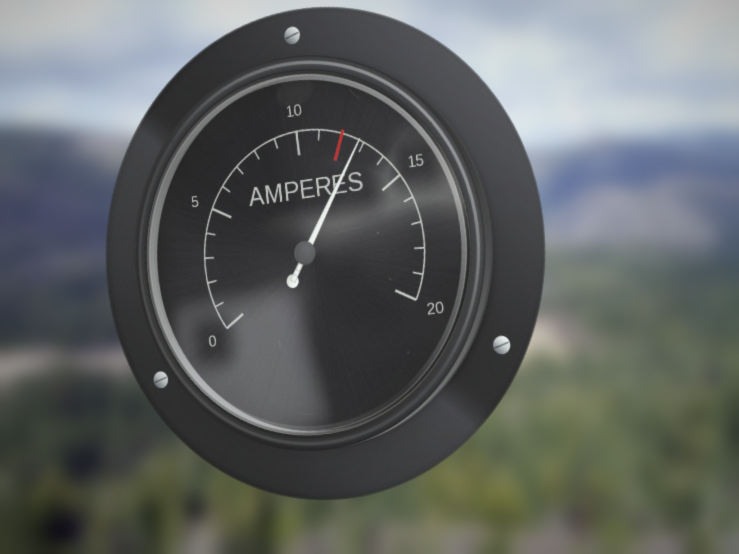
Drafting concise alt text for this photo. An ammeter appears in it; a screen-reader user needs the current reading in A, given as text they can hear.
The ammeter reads 13 A
